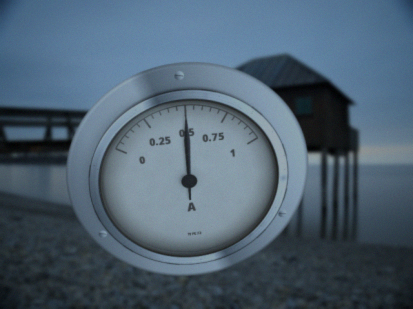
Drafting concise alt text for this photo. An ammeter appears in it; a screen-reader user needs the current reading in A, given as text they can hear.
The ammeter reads 0.5 A
